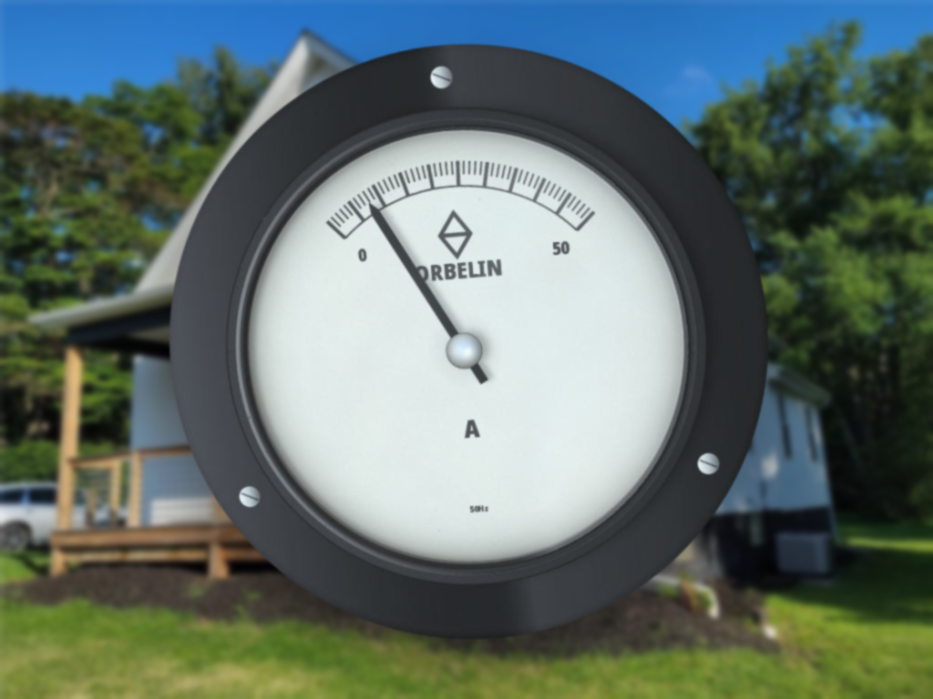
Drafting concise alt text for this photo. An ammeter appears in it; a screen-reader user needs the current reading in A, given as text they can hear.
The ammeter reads 8 A
